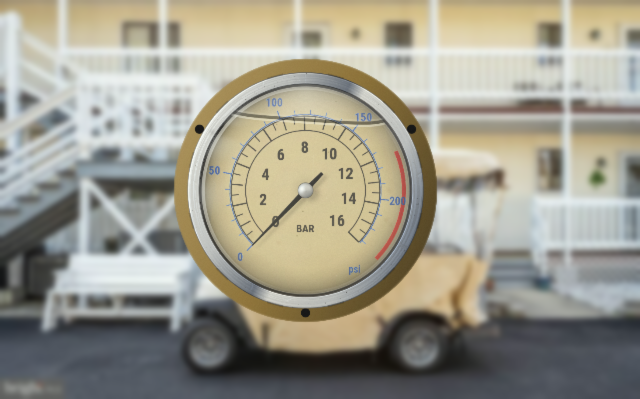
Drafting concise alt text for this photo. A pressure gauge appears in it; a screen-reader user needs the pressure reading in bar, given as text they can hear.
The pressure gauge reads 0 bar
